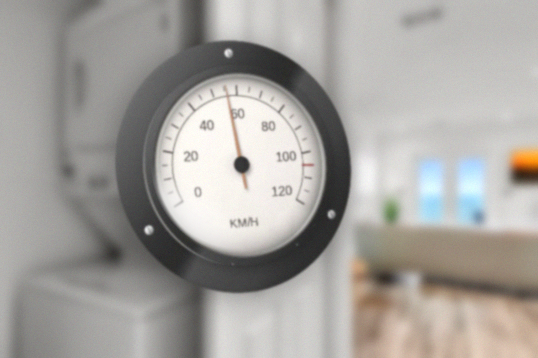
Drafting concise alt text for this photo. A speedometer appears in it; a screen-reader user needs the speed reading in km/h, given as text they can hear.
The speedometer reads 55 km/h
